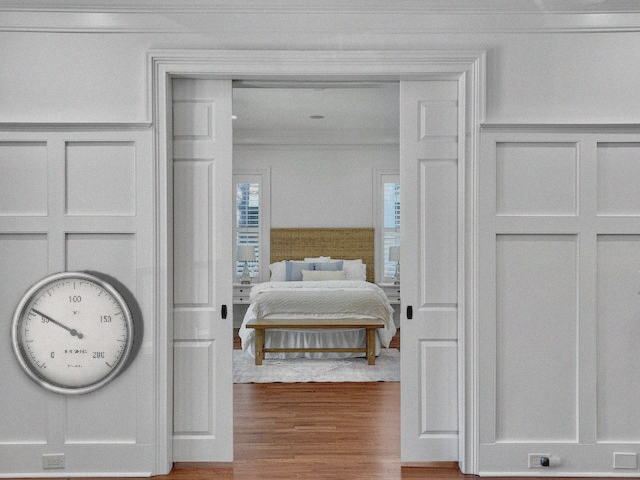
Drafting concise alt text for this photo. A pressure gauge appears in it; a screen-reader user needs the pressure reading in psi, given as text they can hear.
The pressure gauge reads 55 psi
